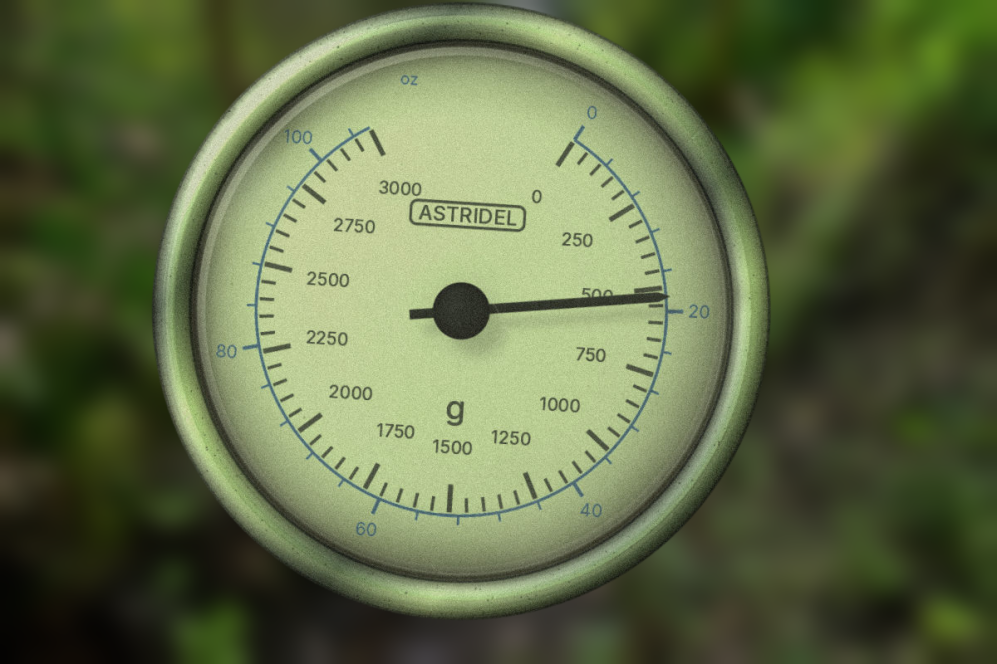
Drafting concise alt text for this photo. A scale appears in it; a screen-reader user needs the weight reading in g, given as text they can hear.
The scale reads 525 g
